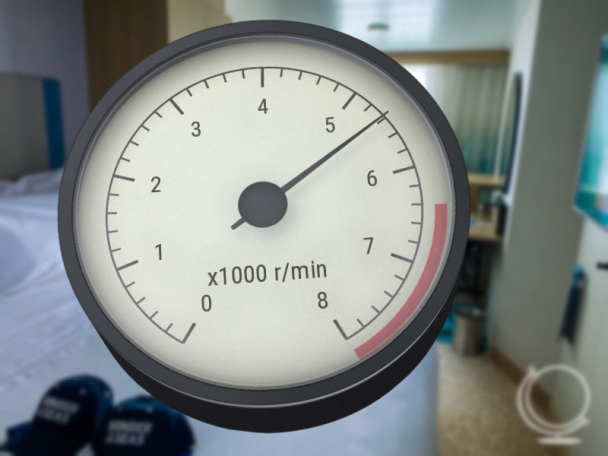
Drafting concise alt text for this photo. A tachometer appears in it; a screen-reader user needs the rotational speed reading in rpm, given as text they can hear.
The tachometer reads 5400 rpm
